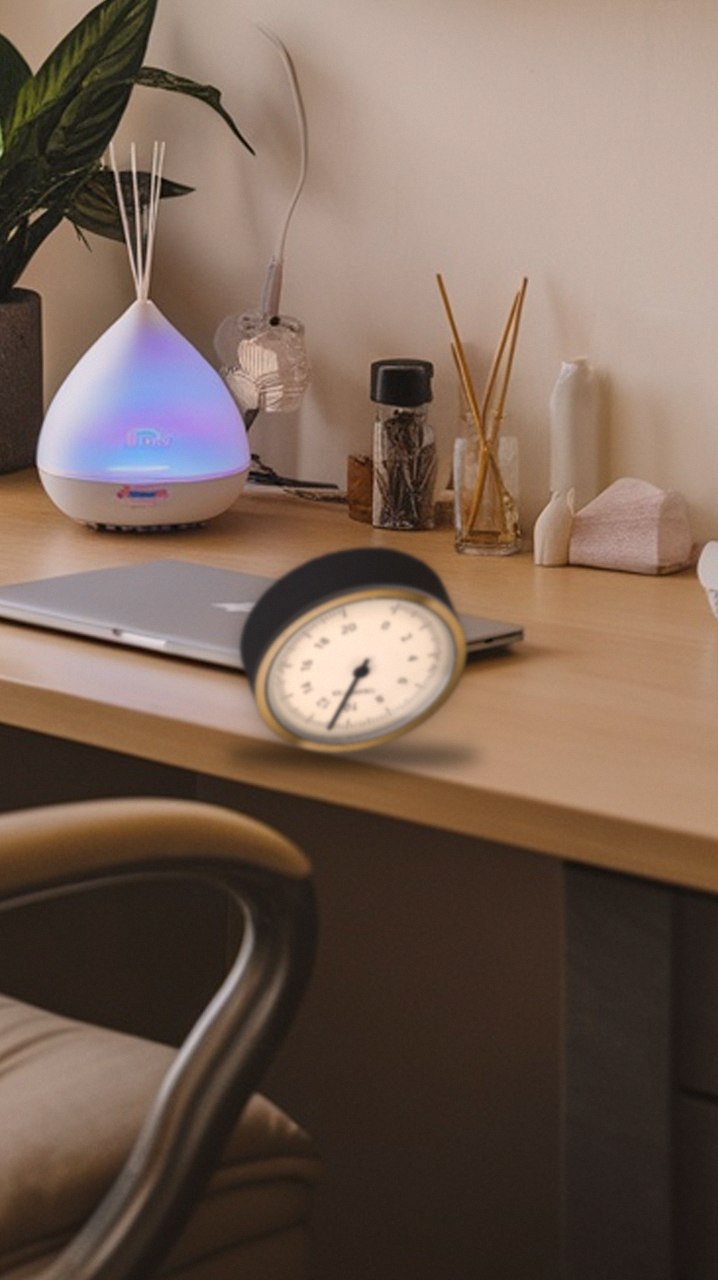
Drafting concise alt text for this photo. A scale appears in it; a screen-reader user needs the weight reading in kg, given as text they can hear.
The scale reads 11 kg
